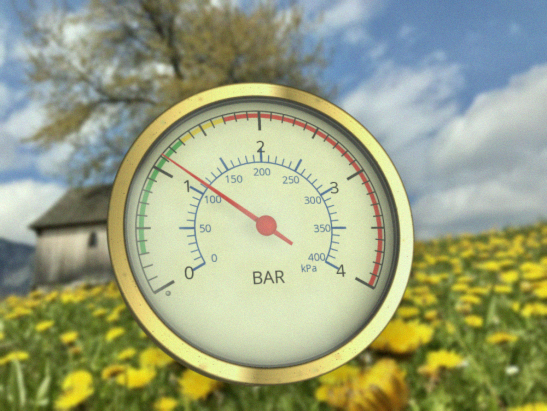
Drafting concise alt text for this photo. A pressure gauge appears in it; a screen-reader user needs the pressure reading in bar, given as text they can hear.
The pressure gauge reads 1.1 bar
